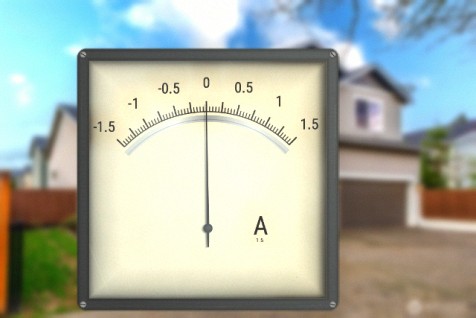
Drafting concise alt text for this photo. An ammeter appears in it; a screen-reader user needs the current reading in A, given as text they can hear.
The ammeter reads 0 A
